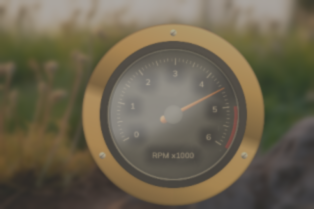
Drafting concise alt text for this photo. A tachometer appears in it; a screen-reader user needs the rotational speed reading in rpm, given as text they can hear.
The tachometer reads 4500 rpm
